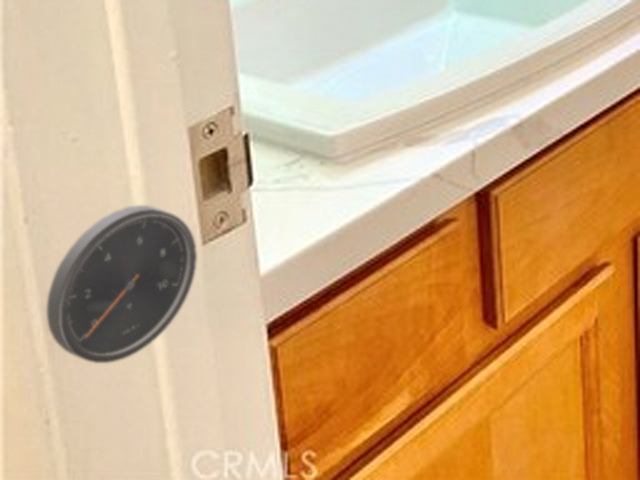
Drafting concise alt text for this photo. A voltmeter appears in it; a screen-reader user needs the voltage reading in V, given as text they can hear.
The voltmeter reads 0 V
